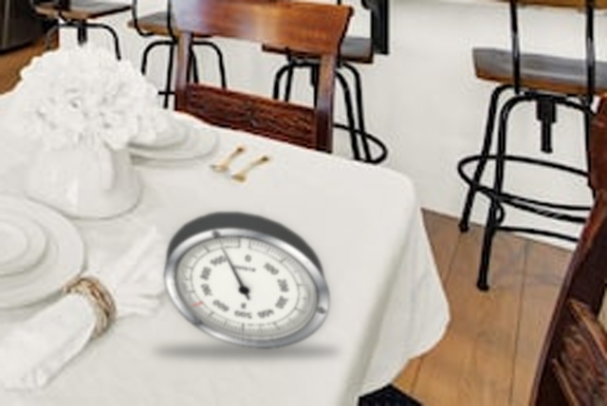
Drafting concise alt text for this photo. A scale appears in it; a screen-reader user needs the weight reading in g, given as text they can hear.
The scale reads 950 g
